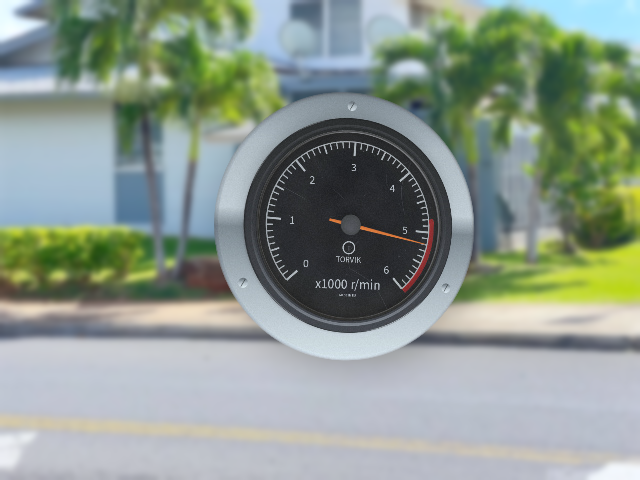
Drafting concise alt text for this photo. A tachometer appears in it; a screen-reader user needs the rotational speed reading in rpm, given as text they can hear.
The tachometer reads 5200 rpm
